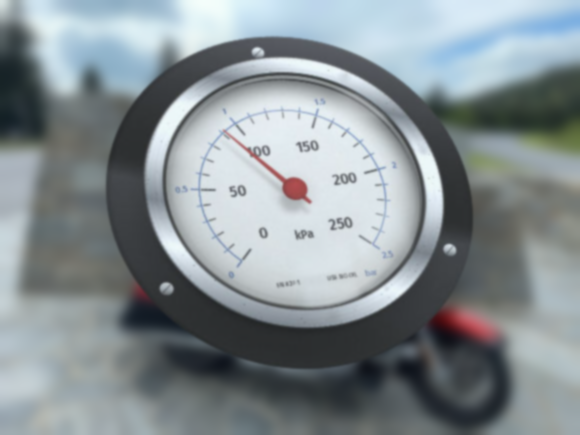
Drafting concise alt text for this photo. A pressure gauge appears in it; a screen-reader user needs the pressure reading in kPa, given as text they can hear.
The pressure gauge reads 90 kPa
